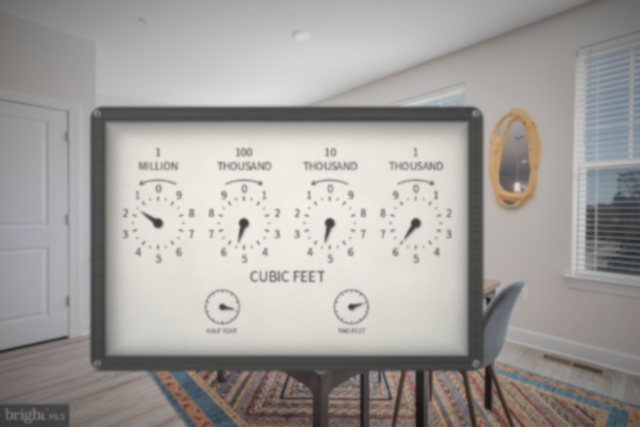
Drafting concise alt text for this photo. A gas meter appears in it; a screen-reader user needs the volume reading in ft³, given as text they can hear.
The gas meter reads 154600 ft³
